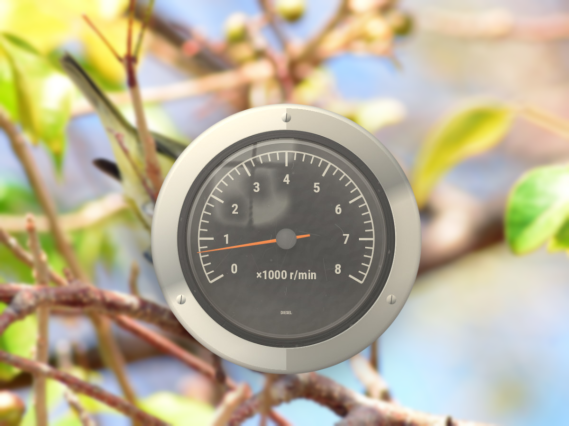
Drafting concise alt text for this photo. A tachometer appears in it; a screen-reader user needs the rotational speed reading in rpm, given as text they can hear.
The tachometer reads 700 rpm
